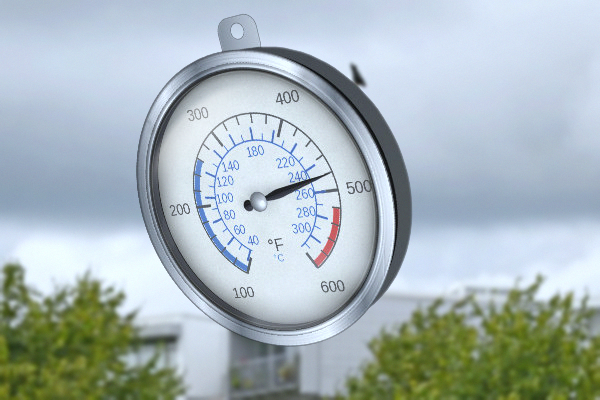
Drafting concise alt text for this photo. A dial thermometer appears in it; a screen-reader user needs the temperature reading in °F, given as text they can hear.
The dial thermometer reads 480 °F
